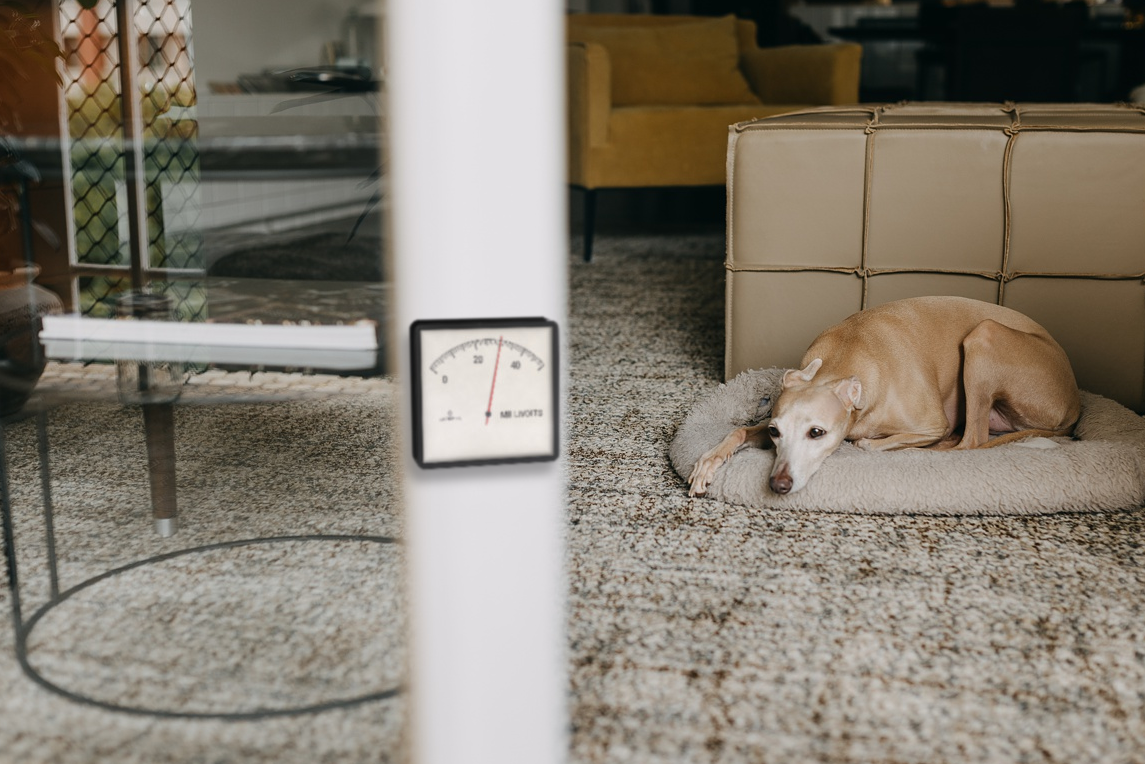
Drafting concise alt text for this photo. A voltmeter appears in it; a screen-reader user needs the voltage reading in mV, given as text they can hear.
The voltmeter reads 30 mV
